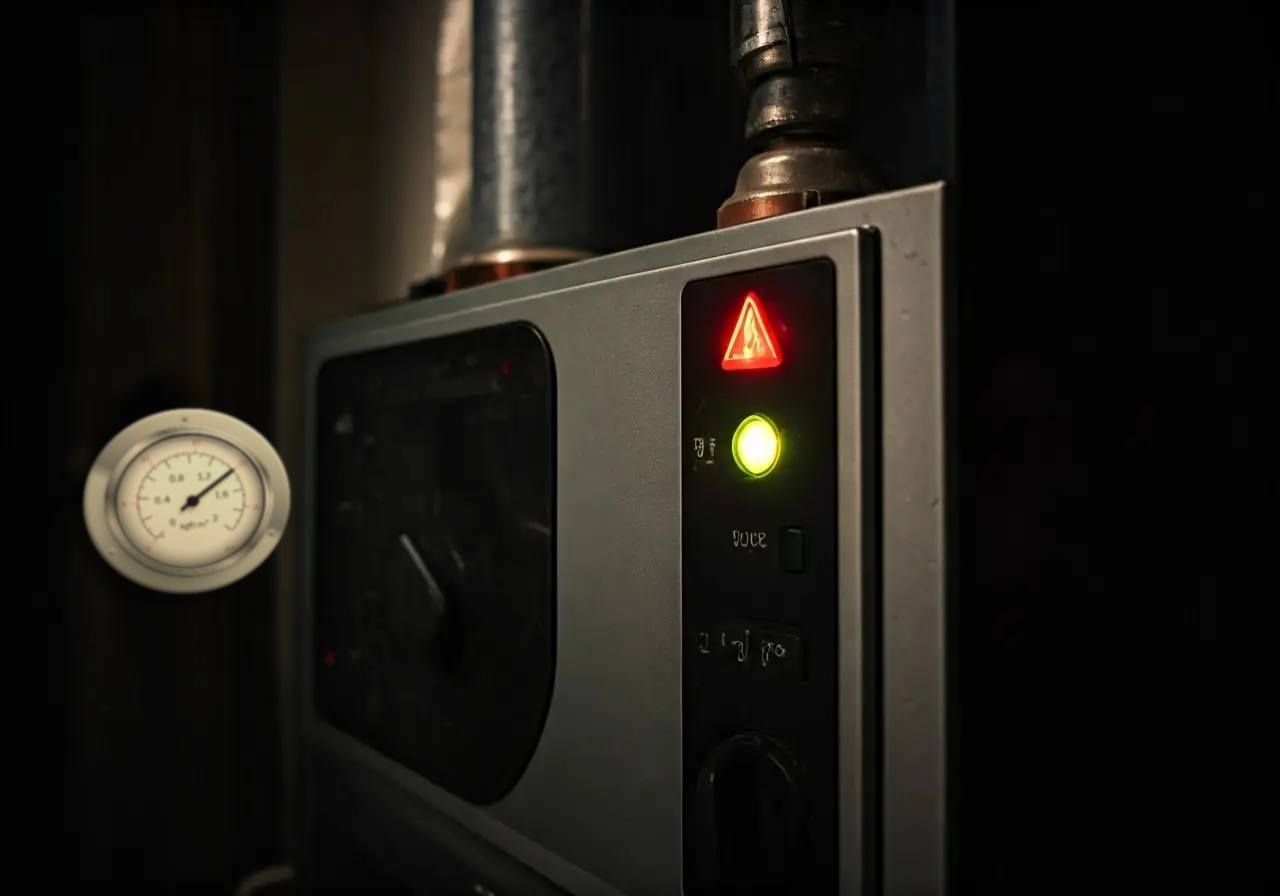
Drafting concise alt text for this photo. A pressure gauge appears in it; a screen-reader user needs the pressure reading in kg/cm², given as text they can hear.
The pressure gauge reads 1.4 kg/cm²
